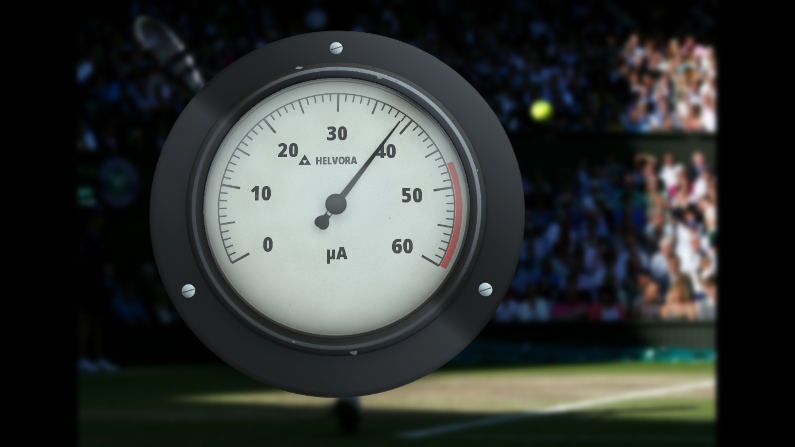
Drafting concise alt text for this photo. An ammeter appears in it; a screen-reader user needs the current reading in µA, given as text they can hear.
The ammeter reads 39 µA
